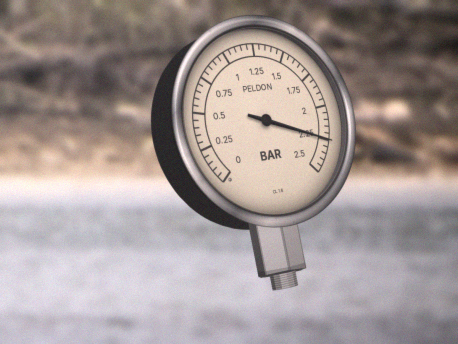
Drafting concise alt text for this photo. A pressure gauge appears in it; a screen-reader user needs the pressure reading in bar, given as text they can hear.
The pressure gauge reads 2.25 bar
